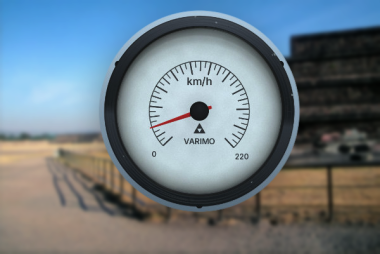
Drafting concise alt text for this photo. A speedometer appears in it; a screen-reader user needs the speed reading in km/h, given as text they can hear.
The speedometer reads 20 km/h
